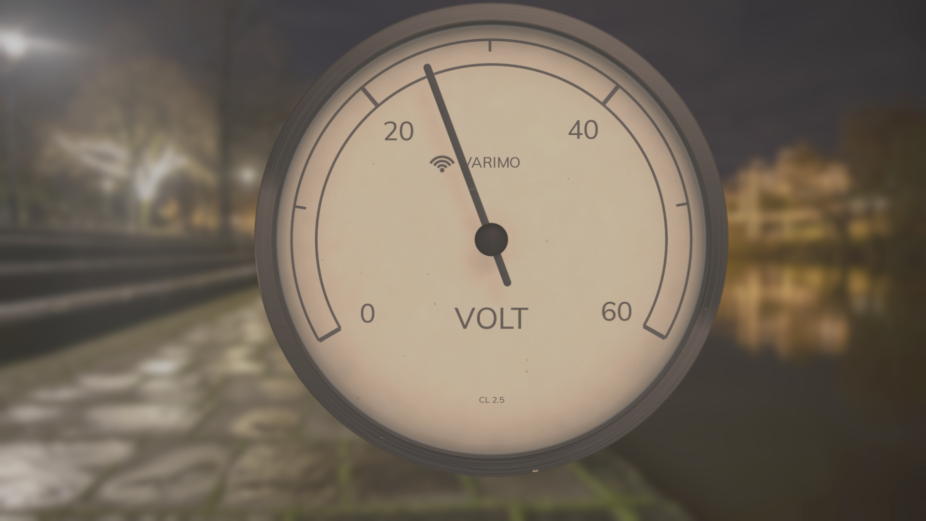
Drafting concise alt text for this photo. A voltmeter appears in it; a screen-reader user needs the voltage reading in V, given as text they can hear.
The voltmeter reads 25 V
